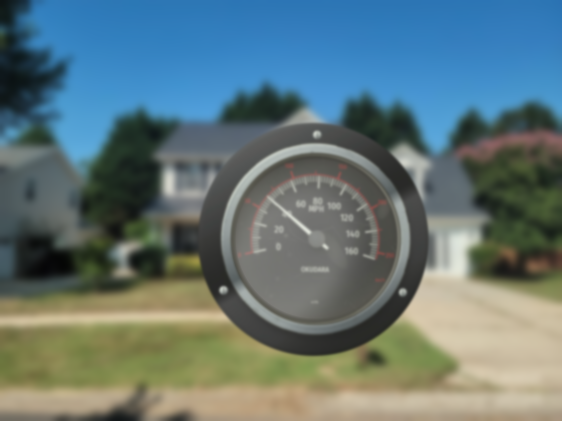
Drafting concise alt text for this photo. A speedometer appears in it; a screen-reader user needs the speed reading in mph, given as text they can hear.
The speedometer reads 40 mph
